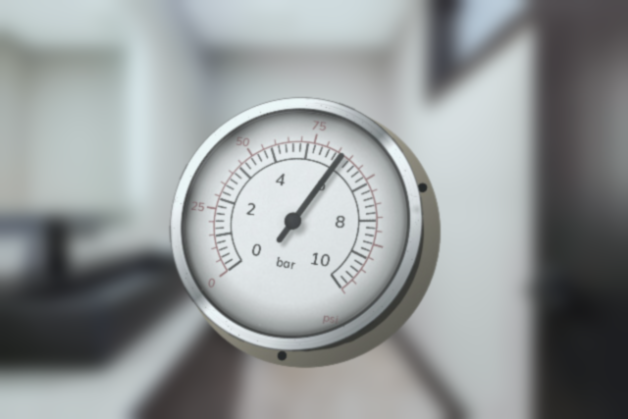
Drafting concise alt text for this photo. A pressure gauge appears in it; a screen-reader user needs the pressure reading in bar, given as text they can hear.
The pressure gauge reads 6 bar
